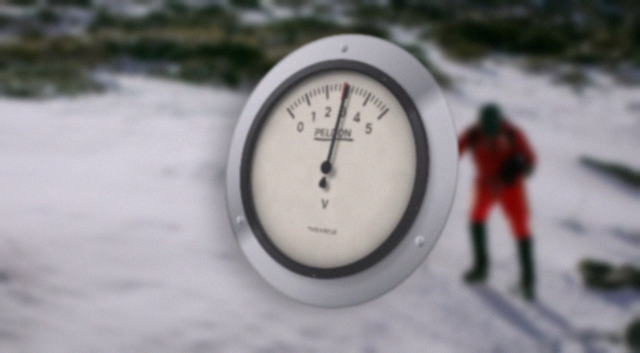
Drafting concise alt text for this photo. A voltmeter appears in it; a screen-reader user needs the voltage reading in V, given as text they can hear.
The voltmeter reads 3 V
